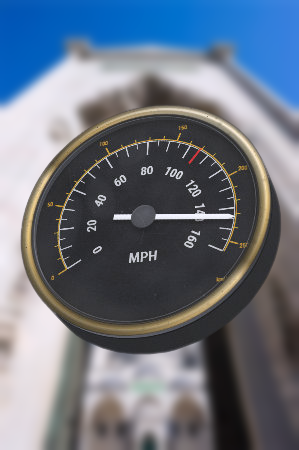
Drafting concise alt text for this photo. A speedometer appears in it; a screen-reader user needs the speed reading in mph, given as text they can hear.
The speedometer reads 145 mph
